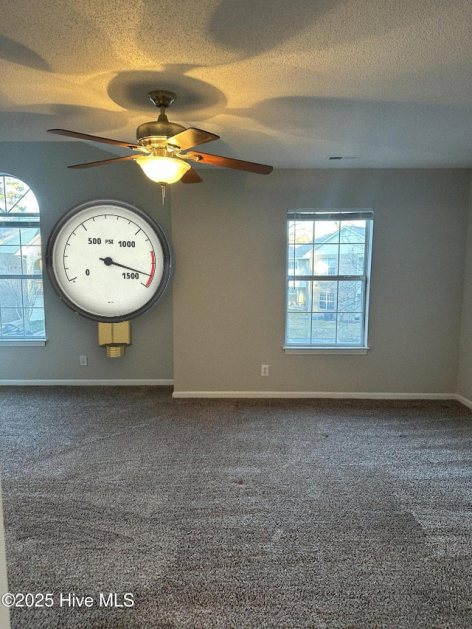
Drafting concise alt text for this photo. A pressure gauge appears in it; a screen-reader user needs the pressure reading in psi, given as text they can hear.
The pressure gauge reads 1400 psi
